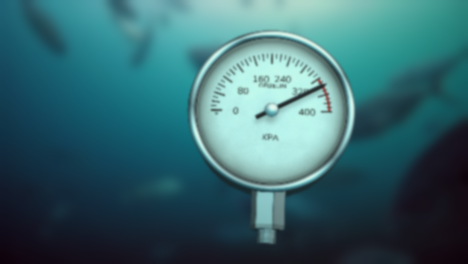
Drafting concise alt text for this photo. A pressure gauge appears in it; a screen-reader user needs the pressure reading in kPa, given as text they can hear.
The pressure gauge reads 340 kPa
